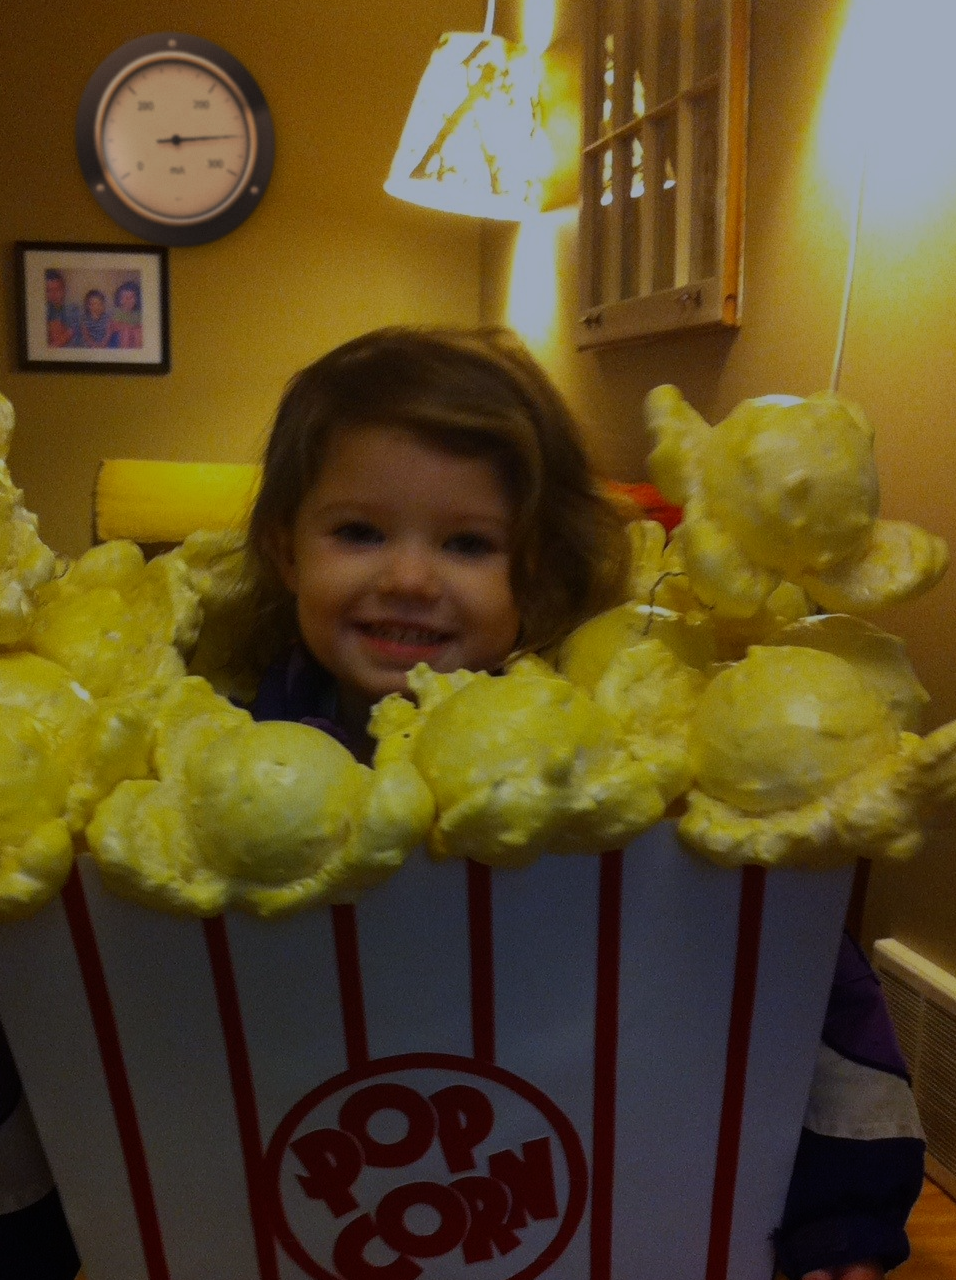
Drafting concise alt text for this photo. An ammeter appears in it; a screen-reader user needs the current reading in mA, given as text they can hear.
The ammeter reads 260 mA
